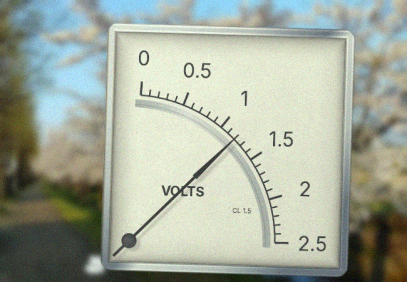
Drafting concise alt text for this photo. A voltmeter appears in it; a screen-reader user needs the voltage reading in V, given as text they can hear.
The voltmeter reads 1.2 V
